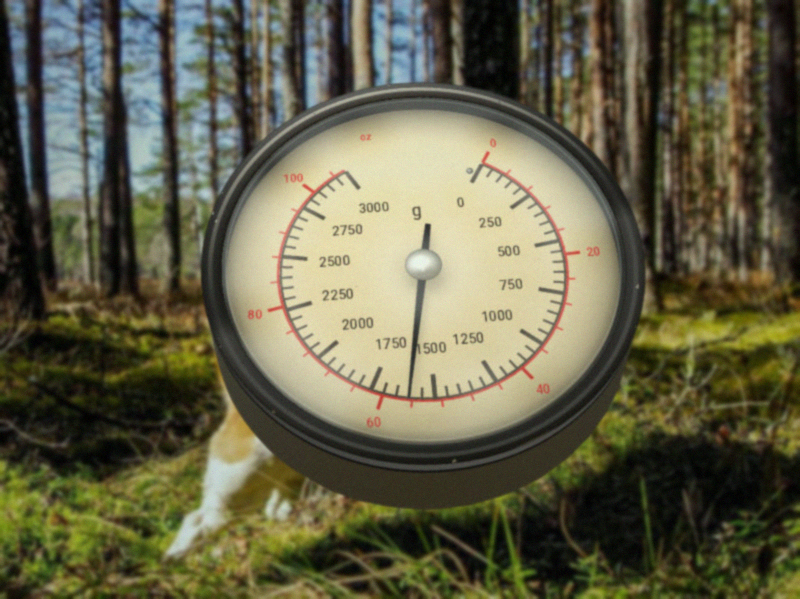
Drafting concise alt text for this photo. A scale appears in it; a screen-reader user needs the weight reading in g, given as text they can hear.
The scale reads 1600 g
